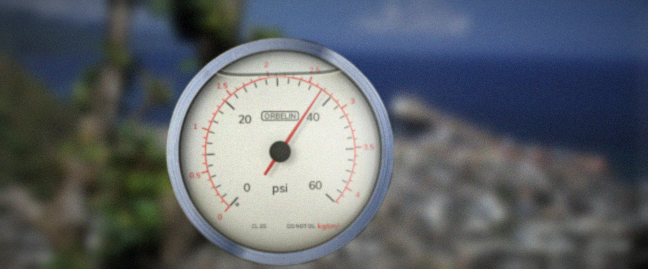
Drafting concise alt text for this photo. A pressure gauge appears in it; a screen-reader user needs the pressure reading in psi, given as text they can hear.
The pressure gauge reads 38 psi
